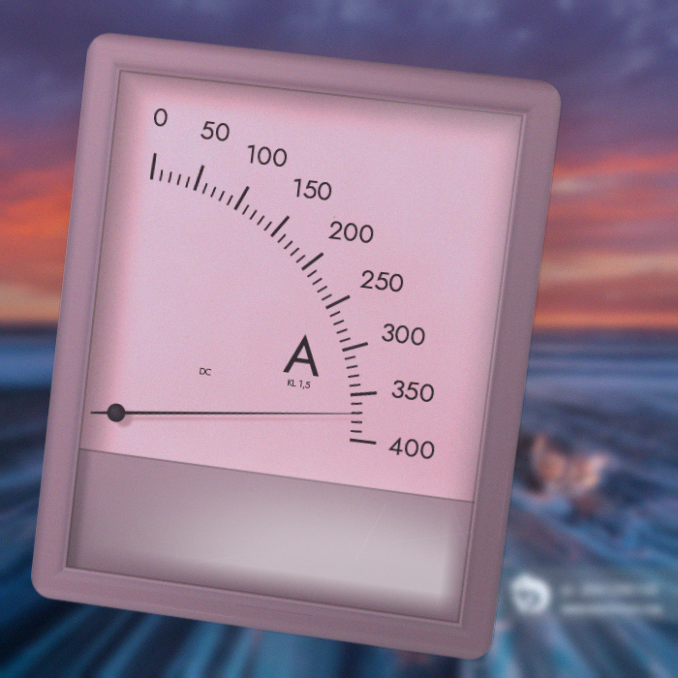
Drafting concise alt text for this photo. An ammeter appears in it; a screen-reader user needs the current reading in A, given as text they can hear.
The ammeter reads 370 A
